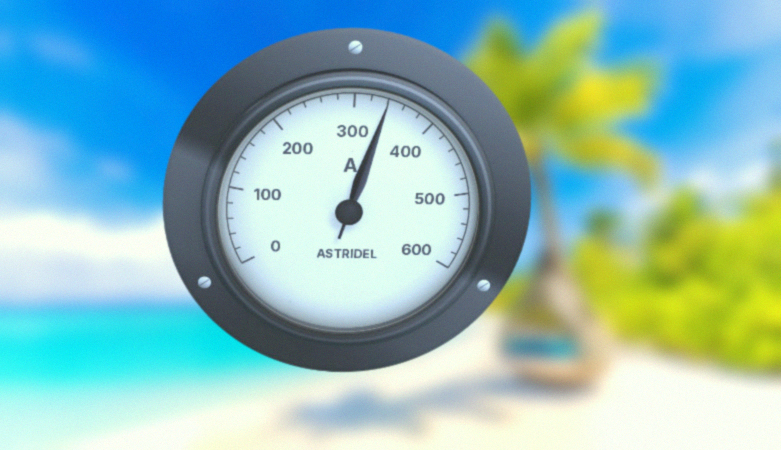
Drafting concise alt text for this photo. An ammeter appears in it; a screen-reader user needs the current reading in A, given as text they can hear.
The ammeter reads 340 A
